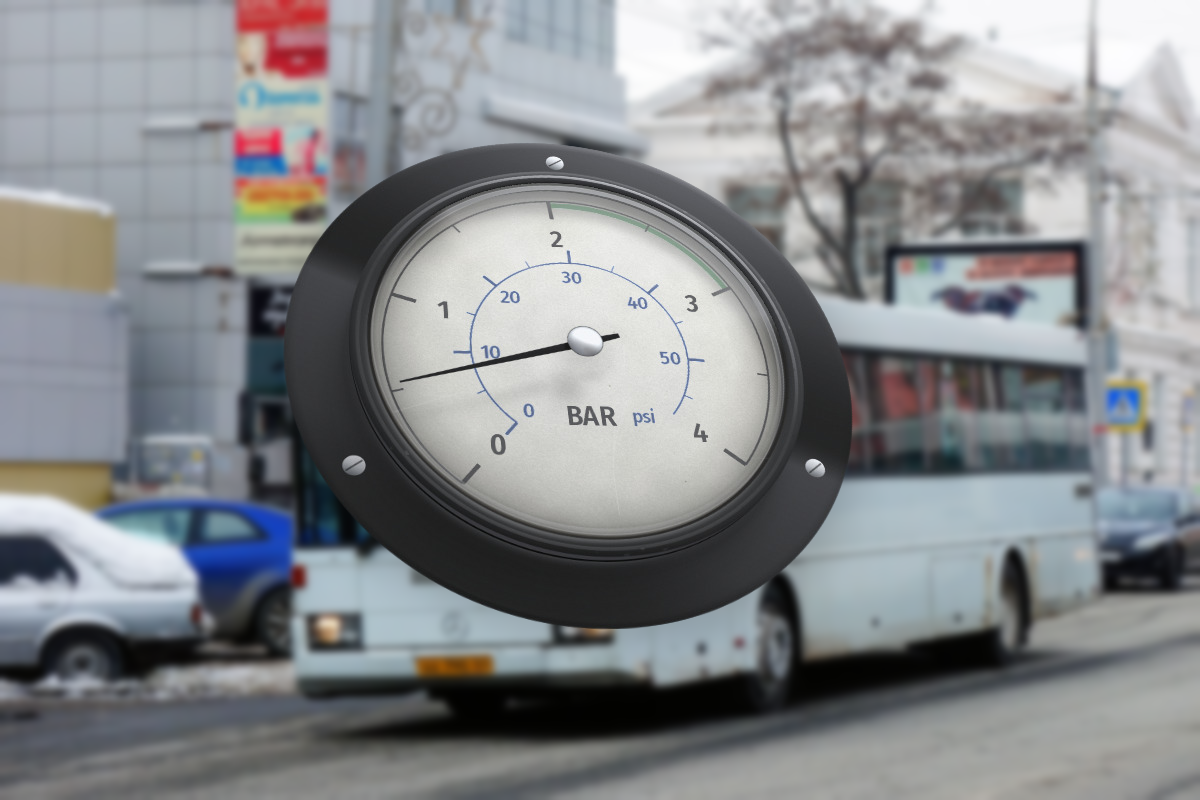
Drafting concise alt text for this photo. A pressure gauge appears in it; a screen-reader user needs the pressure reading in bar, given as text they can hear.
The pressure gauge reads 0.5 bar
